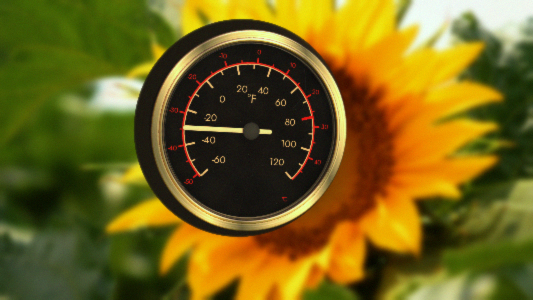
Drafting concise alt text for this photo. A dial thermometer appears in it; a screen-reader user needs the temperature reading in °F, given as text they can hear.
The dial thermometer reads -30 °F
